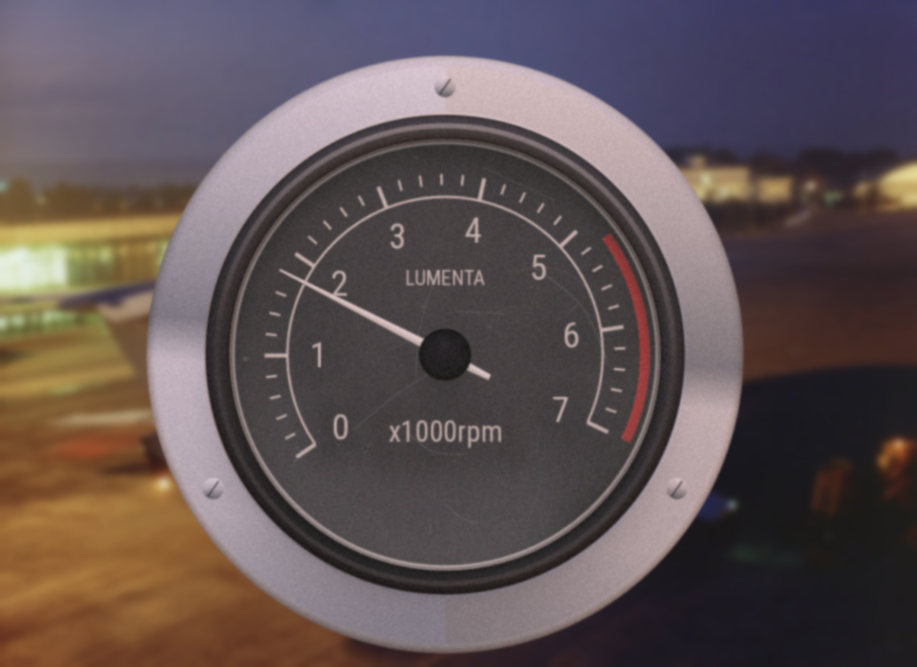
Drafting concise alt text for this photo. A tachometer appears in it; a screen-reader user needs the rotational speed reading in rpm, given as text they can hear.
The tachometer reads 1800 rpm
